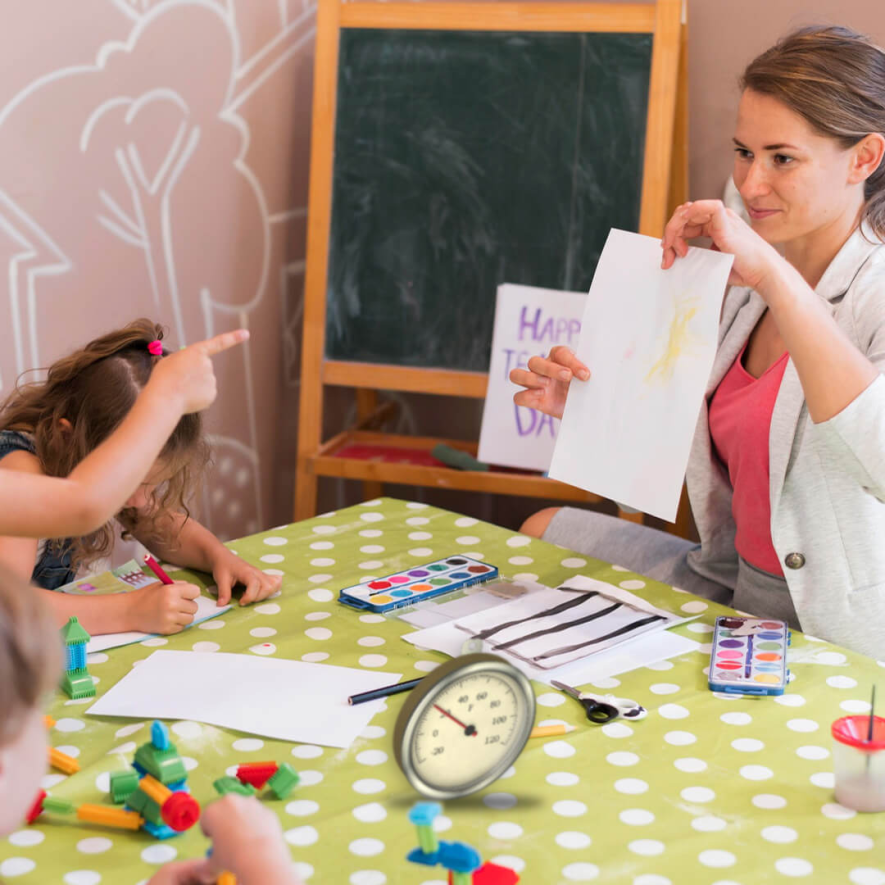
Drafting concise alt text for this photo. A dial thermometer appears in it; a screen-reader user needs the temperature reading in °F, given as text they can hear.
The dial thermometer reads 20 °F
